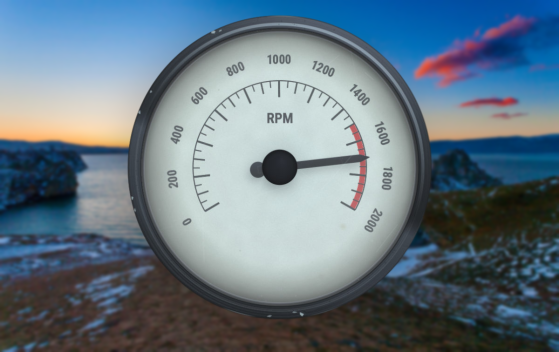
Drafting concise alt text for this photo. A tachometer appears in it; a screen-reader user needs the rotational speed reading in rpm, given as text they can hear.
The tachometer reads 1700 rpm
